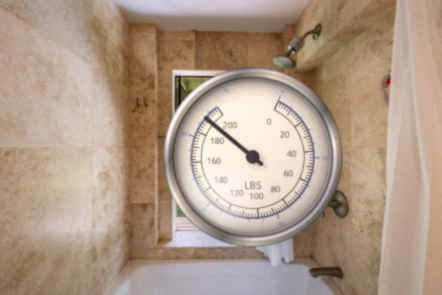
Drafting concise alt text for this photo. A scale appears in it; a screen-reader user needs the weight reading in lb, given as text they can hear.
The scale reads 190 lb
